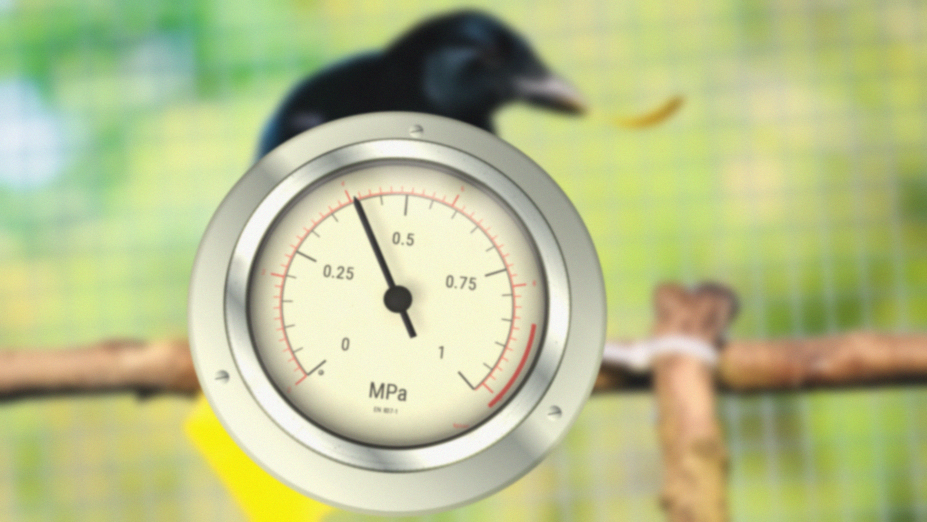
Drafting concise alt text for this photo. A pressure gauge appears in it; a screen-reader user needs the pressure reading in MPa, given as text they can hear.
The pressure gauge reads 0.4 MPa
